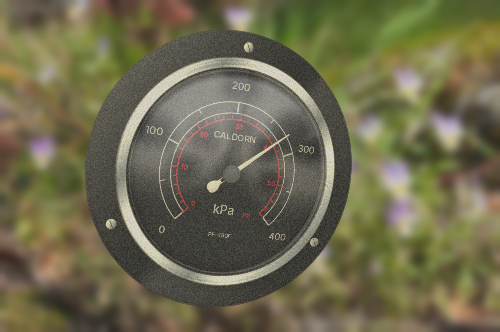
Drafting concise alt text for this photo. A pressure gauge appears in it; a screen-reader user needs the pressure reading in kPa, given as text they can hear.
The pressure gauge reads 275 kPa
